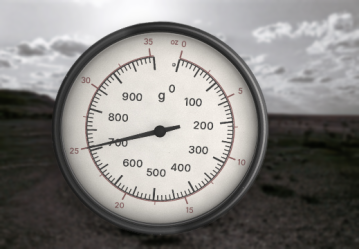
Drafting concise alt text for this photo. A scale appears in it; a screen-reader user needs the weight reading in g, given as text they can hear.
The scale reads 710 g
